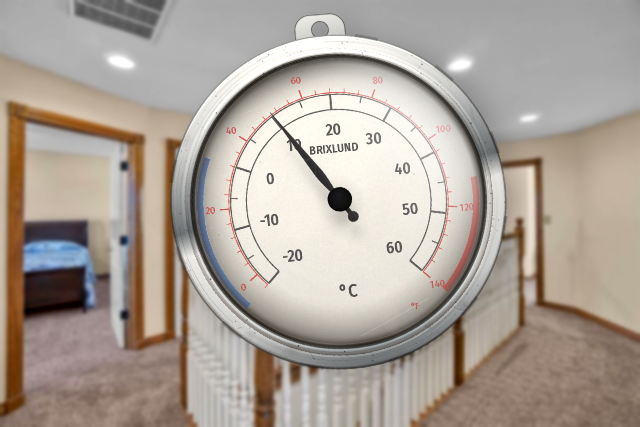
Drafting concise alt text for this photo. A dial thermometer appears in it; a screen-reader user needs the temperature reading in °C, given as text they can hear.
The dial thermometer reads 10 °C
